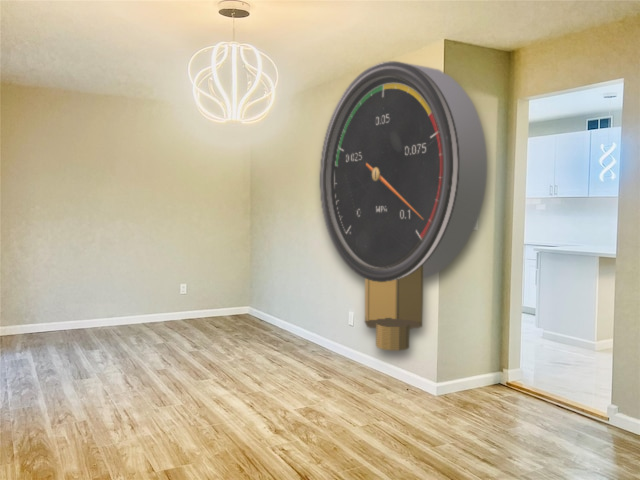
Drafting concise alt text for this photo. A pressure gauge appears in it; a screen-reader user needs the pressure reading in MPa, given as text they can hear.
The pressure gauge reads 0.095 MPa
